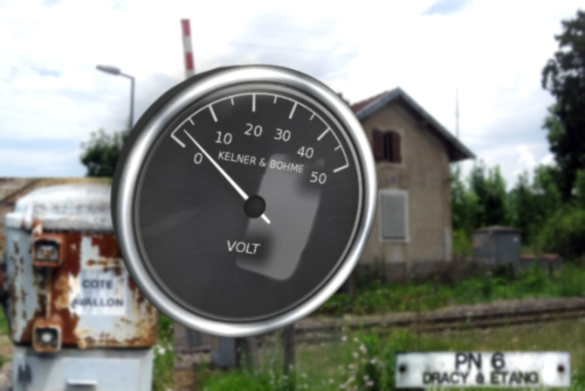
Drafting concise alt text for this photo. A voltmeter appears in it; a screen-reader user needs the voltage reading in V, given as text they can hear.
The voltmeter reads 2.5 V
